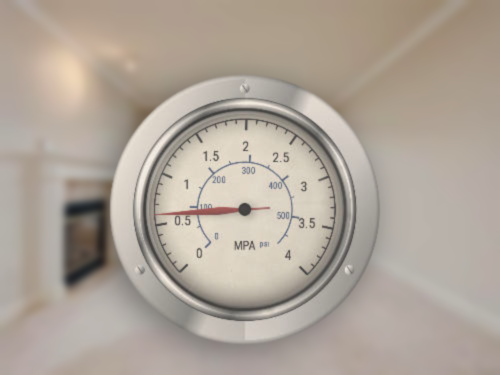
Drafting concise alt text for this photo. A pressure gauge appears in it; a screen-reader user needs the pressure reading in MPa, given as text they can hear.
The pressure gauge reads 0.6 MPa
